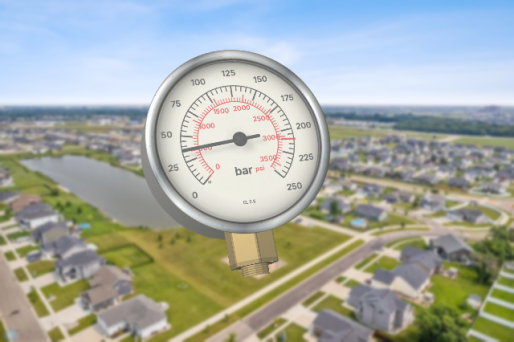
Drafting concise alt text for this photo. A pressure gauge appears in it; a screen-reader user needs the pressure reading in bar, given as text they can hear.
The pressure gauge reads 35 bar
